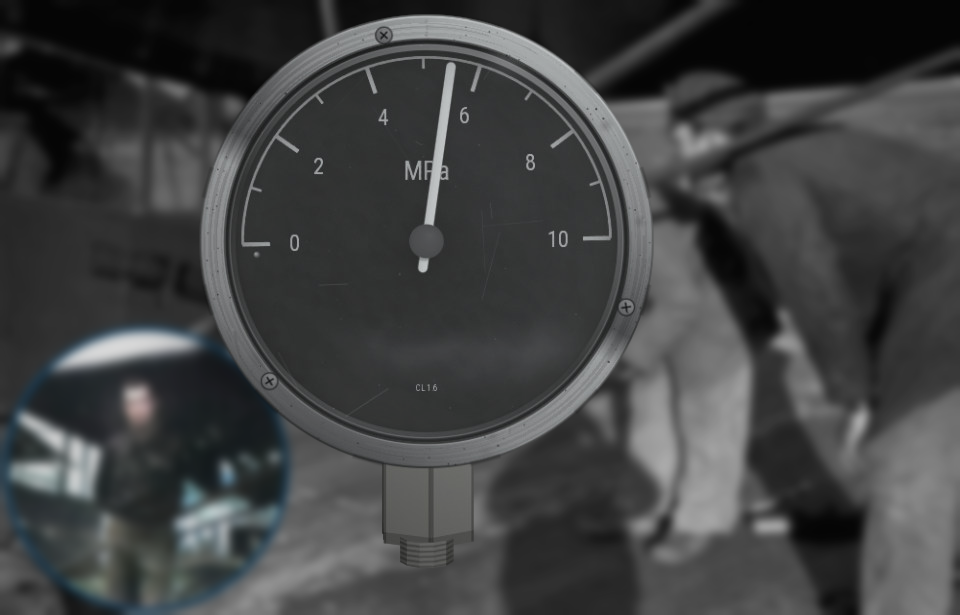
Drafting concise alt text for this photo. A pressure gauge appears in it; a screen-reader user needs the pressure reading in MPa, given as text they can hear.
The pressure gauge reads 5.5 MPa
